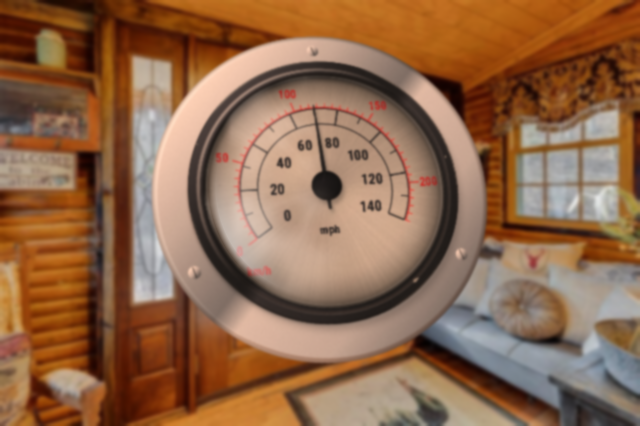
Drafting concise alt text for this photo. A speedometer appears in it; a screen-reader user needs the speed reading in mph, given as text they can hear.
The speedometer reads 70 mph
